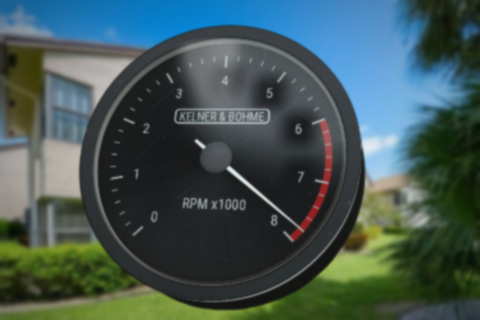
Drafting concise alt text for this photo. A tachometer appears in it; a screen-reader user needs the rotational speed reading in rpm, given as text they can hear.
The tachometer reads 7800 rpm
